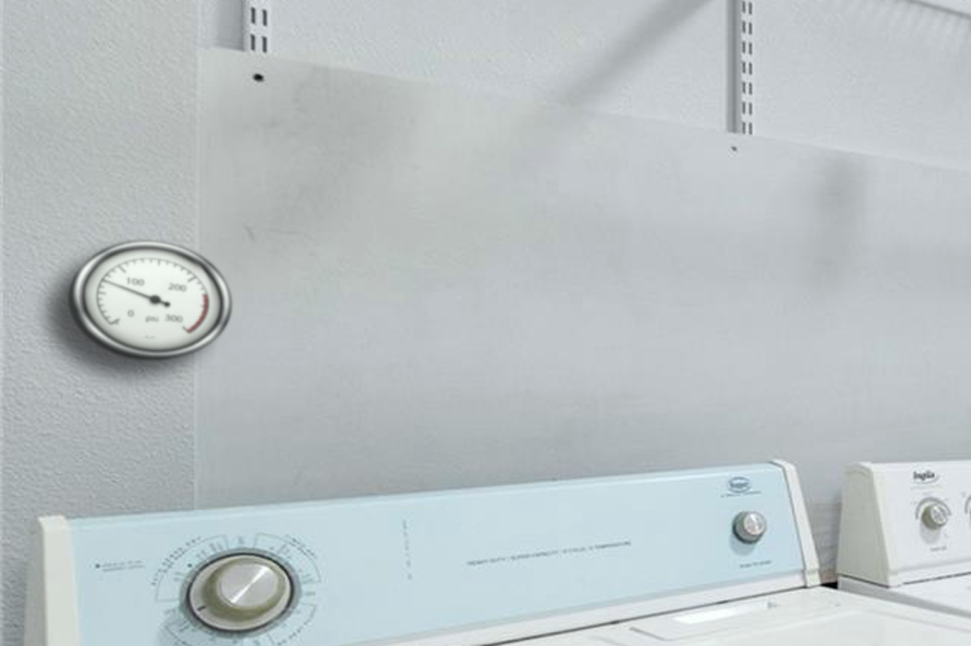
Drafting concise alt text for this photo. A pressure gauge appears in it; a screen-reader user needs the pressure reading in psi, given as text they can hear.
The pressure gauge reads 70 psi
